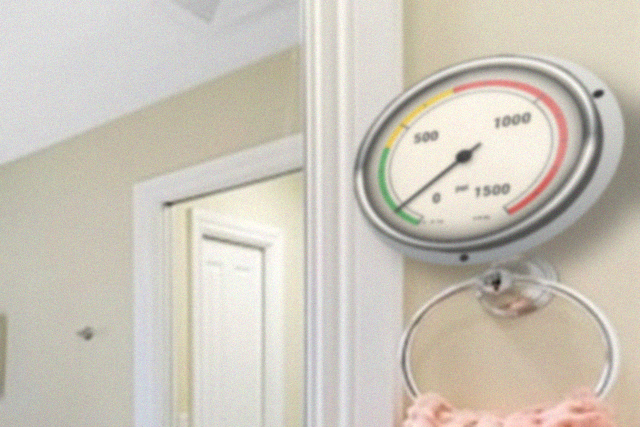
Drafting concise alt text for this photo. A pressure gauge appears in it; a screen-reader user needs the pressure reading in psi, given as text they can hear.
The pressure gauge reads 100 psi
